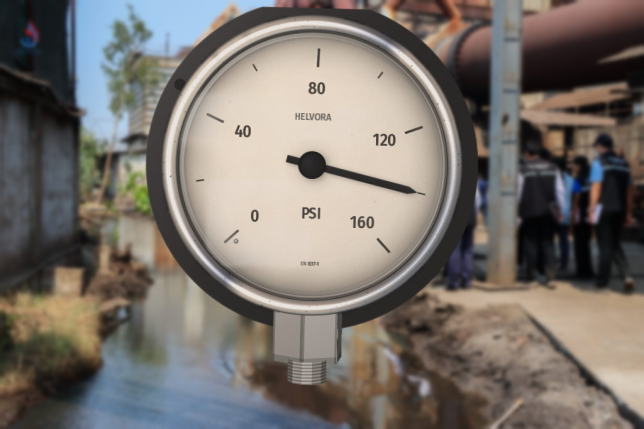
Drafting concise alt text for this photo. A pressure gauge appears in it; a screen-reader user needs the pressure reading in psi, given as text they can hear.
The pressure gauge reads 140 psi
